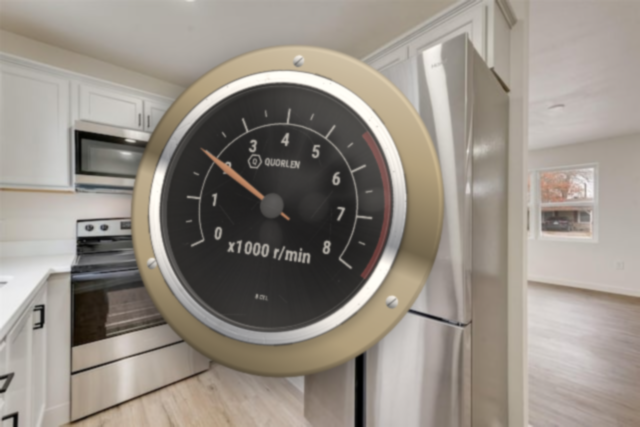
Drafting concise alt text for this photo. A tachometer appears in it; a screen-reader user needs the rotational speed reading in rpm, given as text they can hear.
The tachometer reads 2000 rpm
